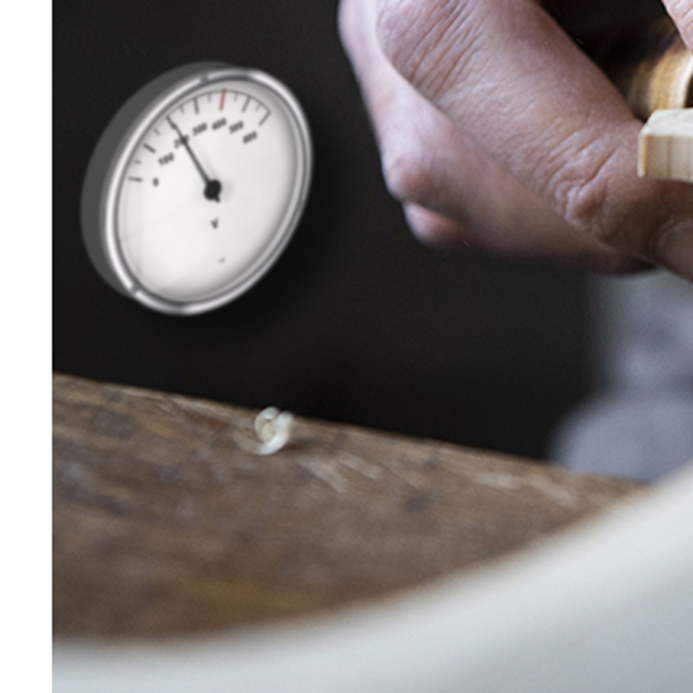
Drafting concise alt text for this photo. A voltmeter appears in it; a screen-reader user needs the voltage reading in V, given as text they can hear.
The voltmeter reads 200 V
